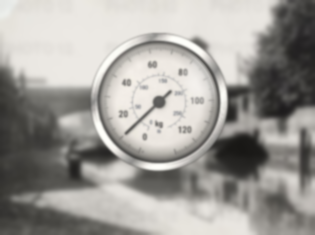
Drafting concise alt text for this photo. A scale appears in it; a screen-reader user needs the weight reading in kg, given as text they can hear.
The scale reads 10 kg
